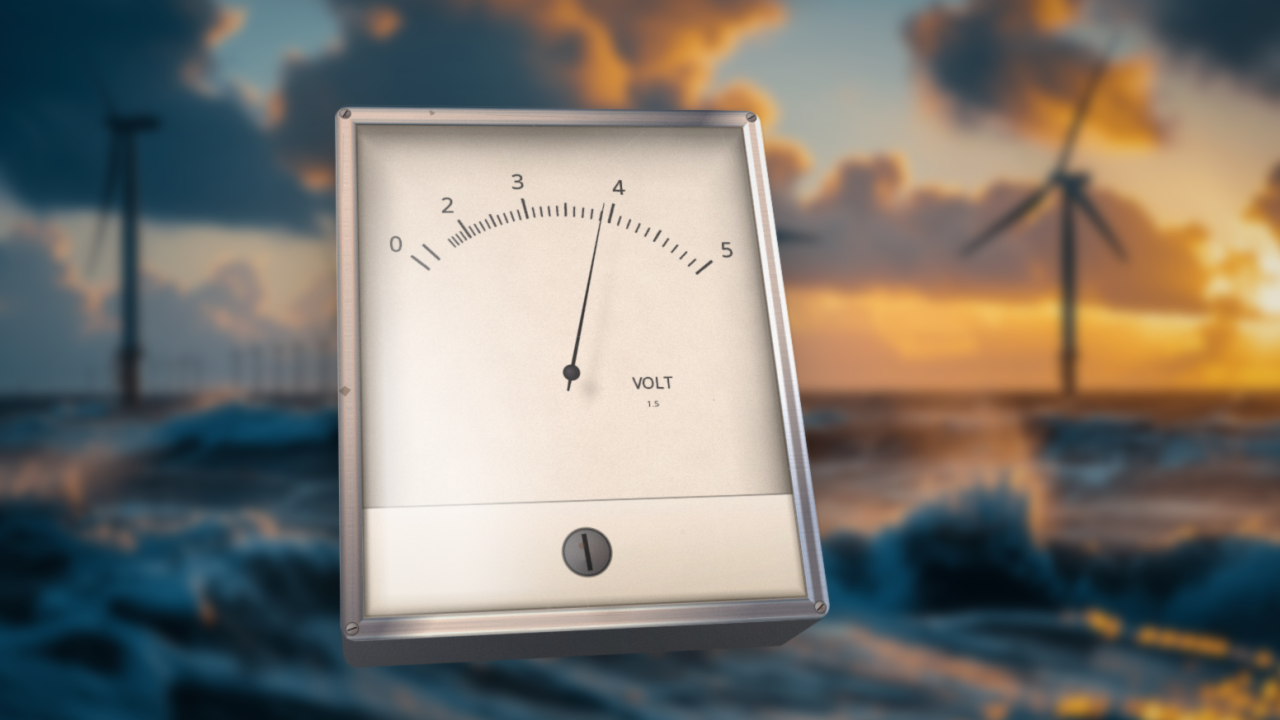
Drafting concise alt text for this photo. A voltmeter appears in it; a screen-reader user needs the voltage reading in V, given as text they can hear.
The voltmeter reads 3.9 V
